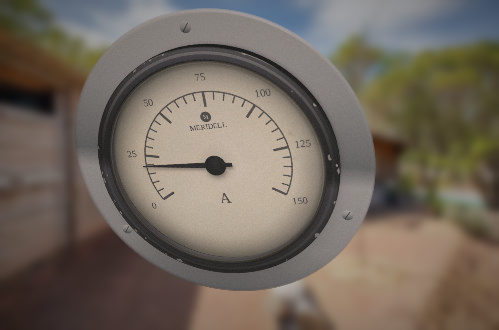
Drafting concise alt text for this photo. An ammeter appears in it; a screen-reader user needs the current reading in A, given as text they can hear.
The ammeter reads 20 A
